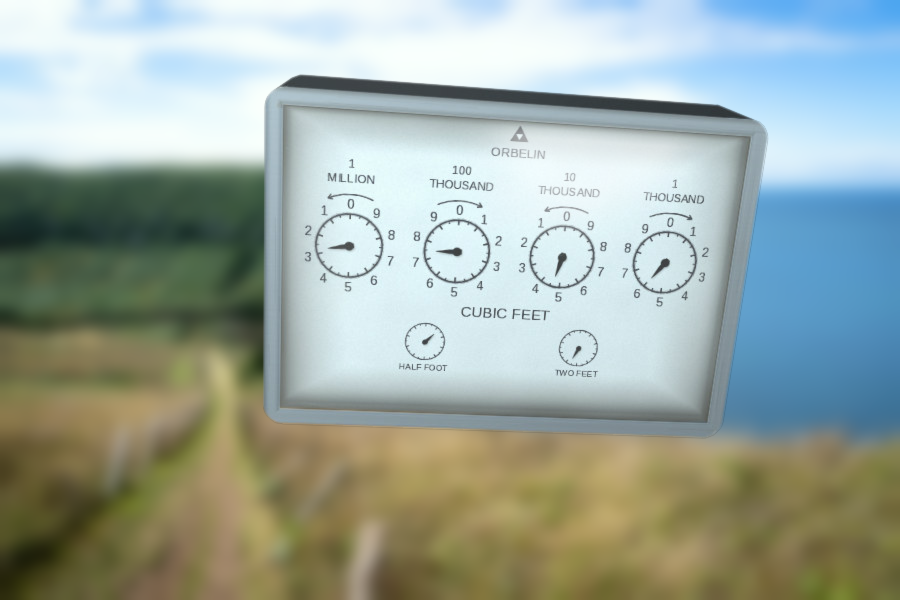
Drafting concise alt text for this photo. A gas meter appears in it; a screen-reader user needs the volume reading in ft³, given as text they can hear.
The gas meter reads 274600 ft³
